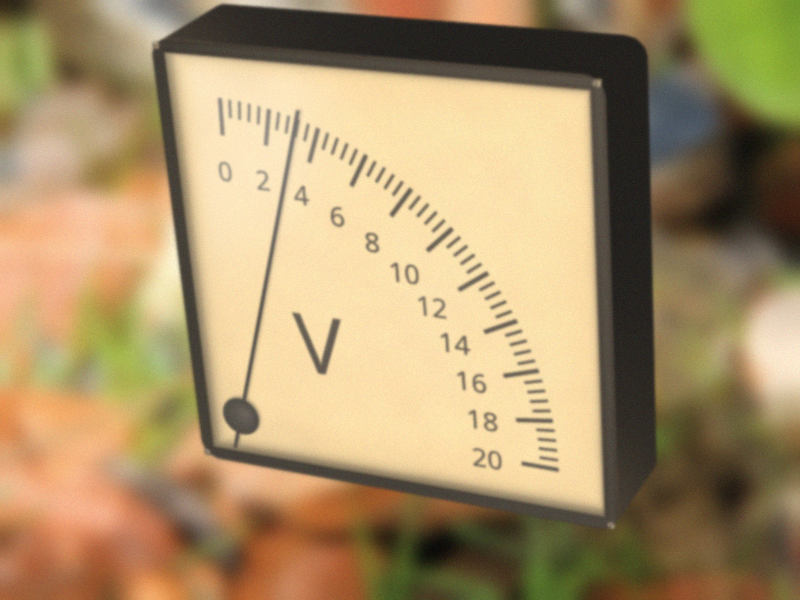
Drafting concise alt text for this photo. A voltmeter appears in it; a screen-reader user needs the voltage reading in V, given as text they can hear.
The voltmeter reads 3.2 V
